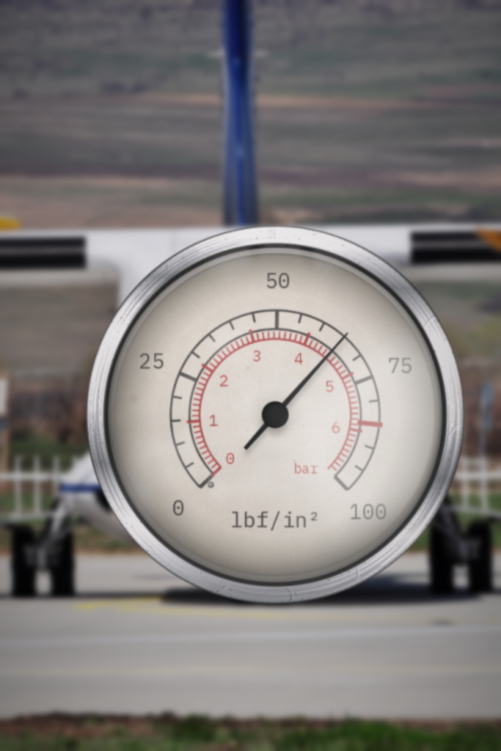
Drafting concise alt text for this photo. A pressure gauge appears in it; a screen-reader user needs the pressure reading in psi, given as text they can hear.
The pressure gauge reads 65 psi
